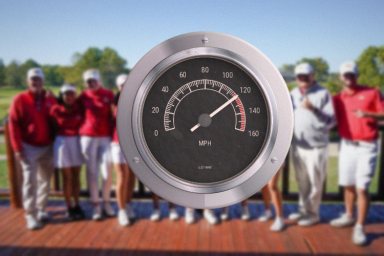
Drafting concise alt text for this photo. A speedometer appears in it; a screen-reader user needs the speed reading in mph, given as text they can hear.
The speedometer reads 120 mph
